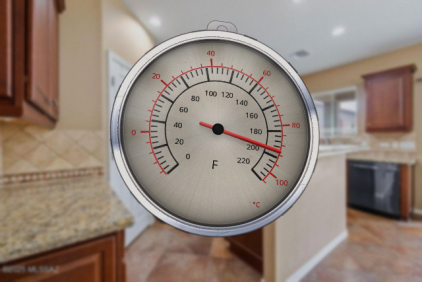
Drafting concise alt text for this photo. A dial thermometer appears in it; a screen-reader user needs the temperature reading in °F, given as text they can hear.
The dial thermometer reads 196 °F
